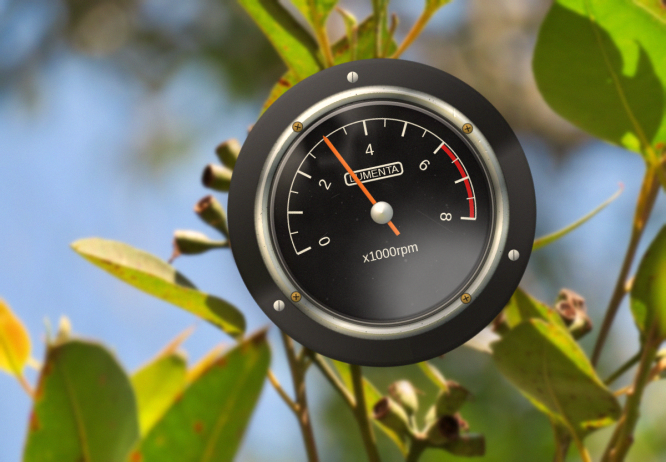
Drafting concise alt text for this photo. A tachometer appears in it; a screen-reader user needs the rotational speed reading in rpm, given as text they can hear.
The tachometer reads 3000 rpm
